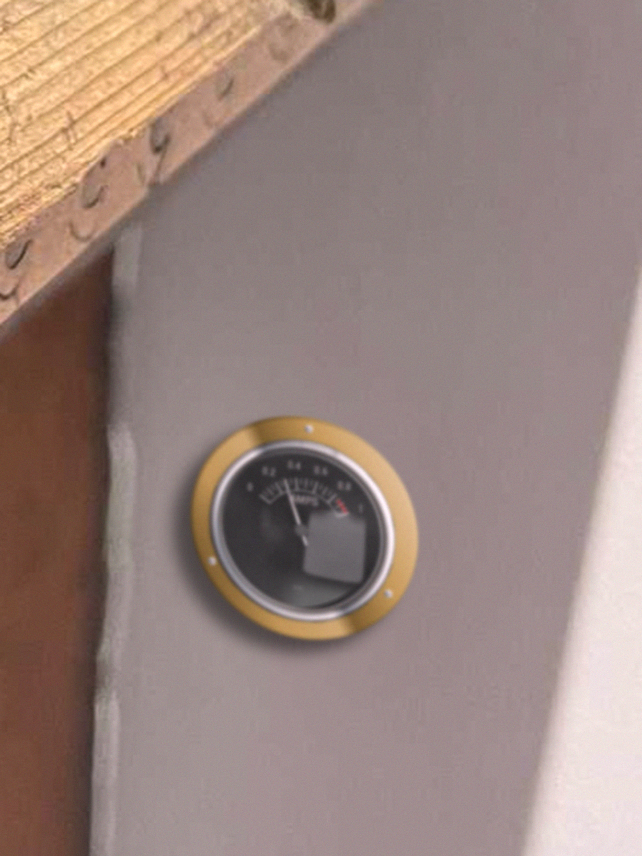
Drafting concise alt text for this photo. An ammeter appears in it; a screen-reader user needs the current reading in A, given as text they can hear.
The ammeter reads 0.3 A
